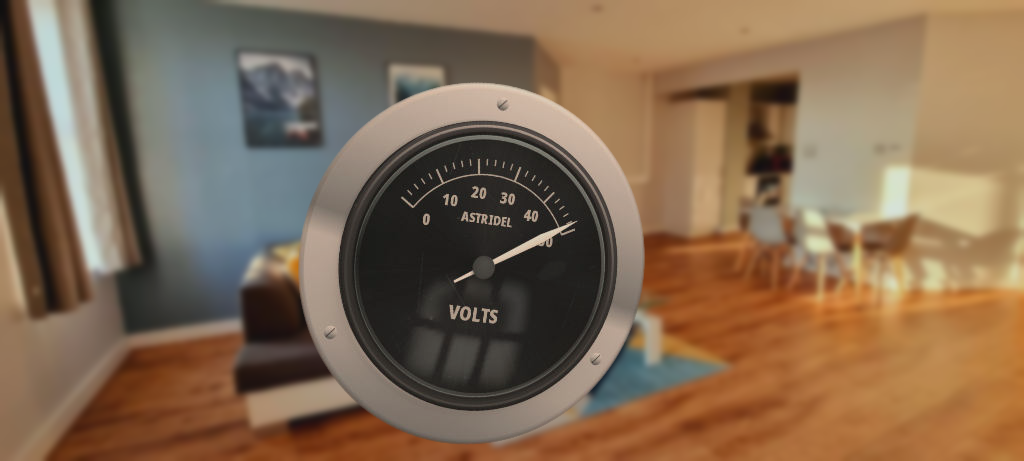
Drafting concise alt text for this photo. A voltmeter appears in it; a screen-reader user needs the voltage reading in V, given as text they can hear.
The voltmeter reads 48 V
